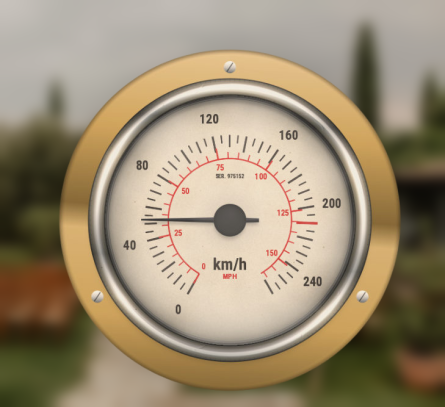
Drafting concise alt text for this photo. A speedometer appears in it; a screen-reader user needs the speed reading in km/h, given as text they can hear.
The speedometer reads 52.5 km/h
